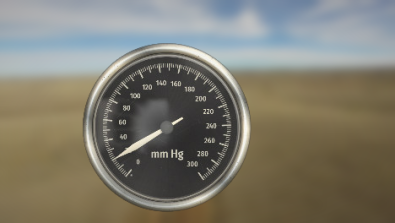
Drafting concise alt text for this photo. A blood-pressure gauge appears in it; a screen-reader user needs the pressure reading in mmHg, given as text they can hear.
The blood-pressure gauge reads 20 mmHg
